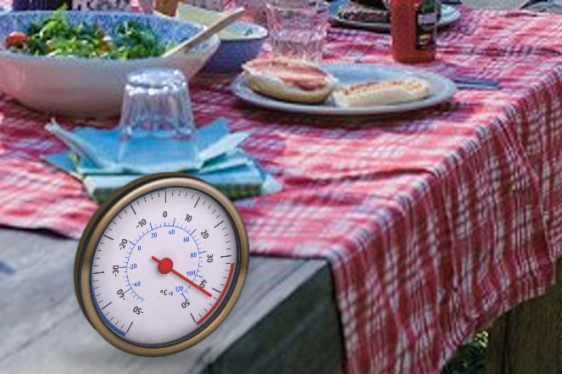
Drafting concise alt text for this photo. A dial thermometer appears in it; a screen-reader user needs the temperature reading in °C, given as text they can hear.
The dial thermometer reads 42 °C
